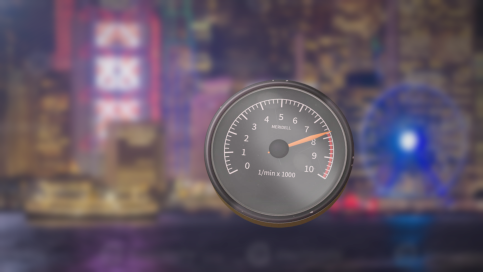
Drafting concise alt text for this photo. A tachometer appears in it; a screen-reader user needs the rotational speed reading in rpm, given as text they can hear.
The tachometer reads 7800 rpm
